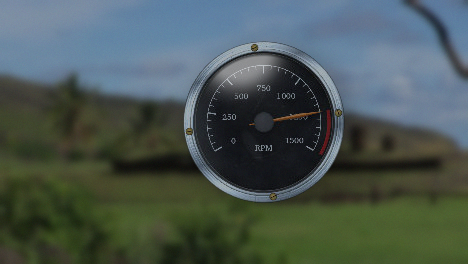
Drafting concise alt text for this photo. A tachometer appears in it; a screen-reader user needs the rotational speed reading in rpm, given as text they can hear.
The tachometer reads 1250 rpm
